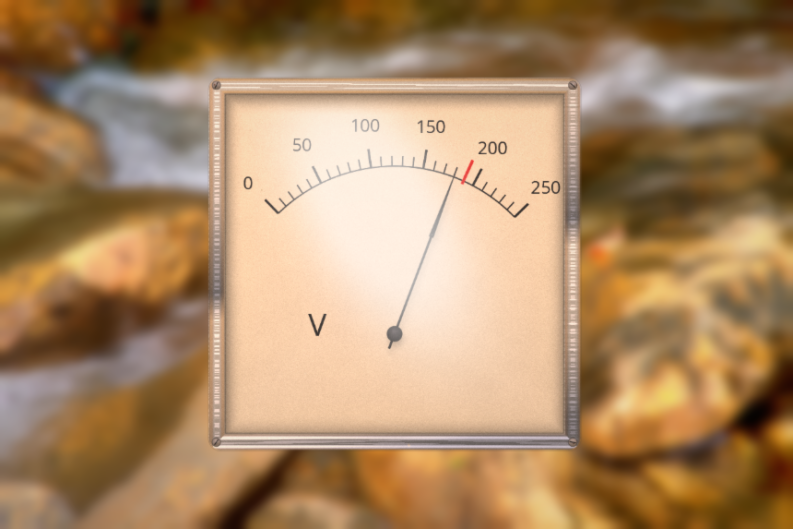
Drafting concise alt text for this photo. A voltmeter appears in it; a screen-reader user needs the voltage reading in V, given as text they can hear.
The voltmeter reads 180 V
